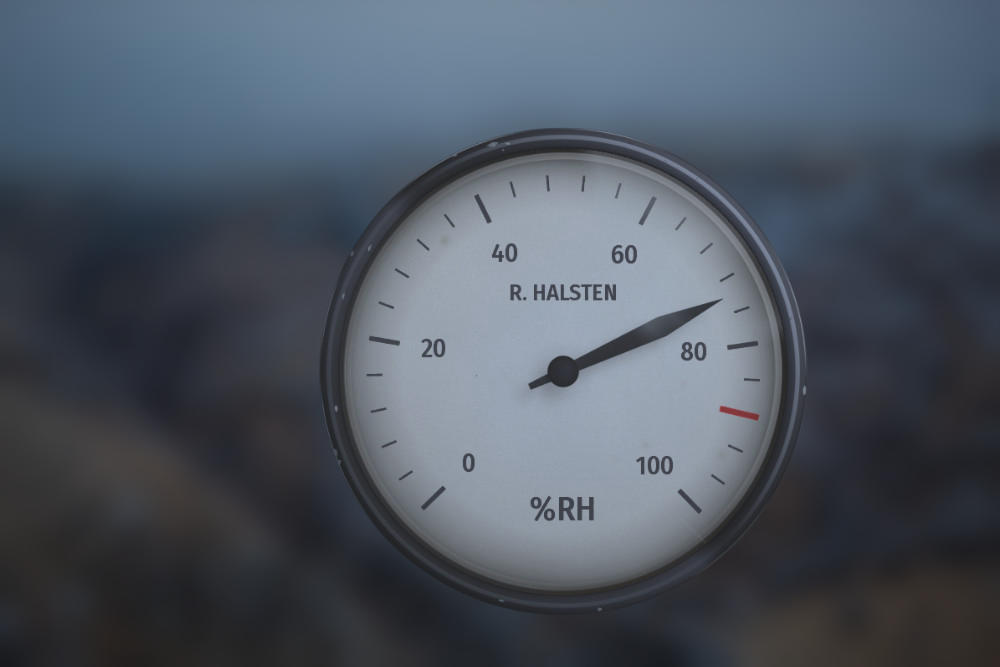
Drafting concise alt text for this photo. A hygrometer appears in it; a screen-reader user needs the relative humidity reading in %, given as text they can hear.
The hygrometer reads 74 %
